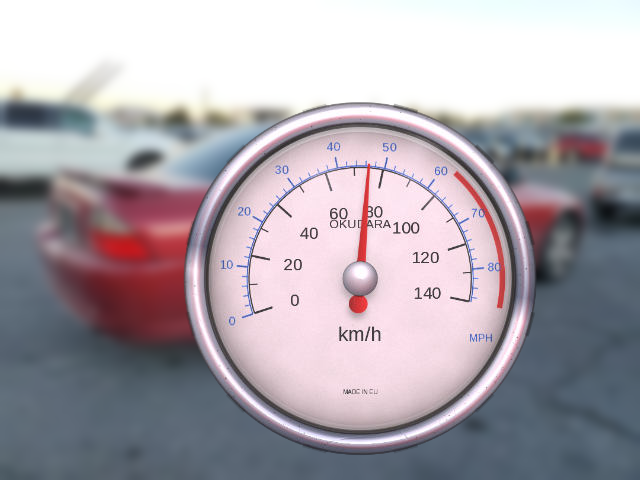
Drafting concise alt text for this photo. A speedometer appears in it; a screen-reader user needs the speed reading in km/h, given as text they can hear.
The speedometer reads 75 km/h
